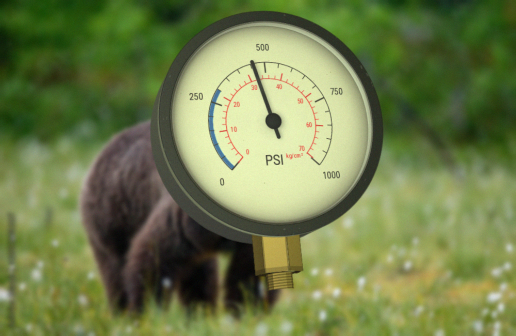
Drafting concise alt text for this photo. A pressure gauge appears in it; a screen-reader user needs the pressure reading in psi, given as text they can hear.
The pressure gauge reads 450 psi
